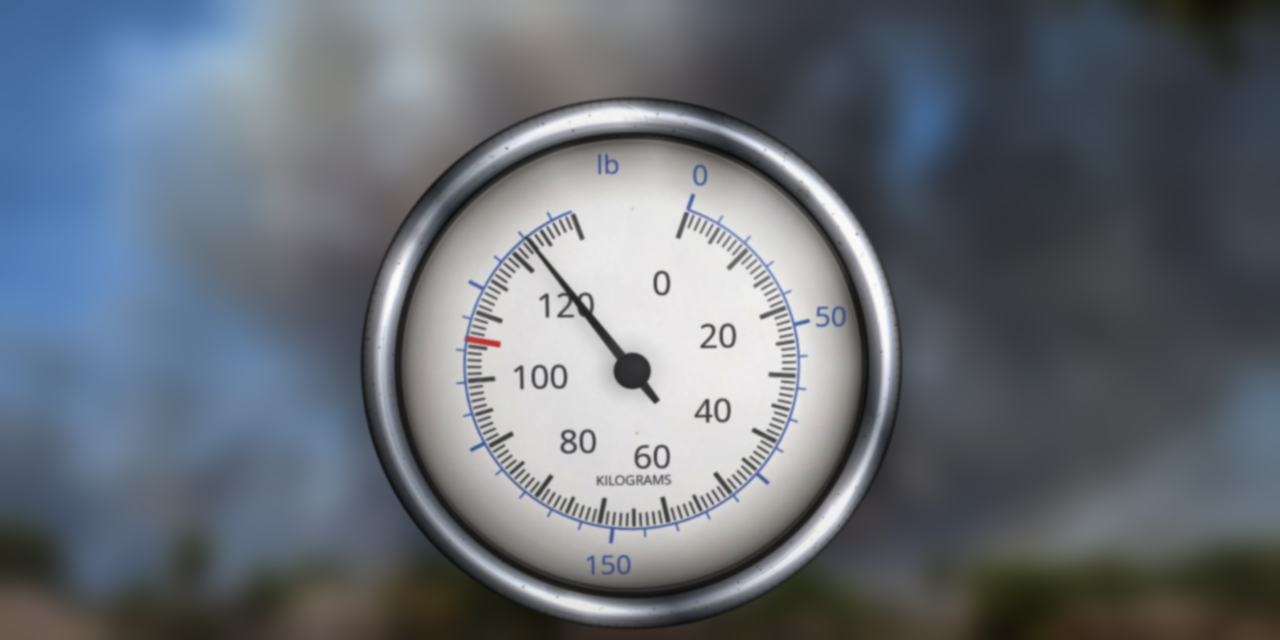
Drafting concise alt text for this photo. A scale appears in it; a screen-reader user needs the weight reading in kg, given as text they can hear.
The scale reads 123 kg
